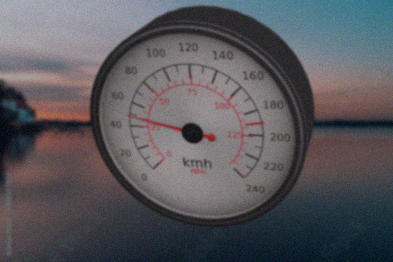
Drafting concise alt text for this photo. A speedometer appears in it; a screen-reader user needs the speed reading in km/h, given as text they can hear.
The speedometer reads 50 km/h
